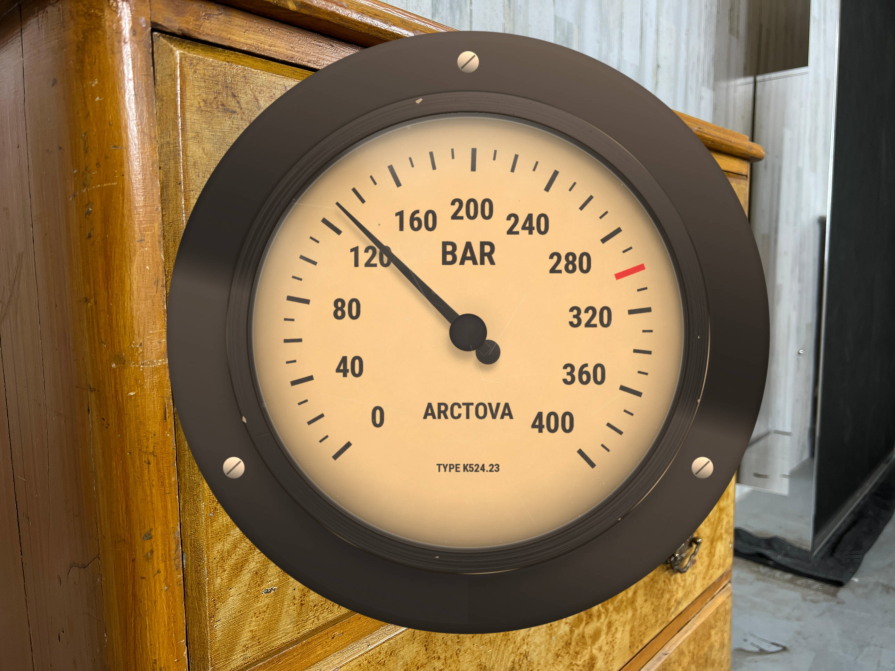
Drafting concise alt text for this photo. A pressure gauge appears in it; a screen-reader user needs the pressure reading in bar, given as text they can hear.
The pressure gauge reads 130 bar
